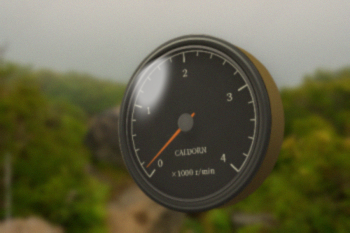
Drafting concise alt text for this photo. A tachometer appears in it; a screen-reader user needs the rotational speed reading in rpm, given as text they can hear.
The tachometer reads 100 rpm
